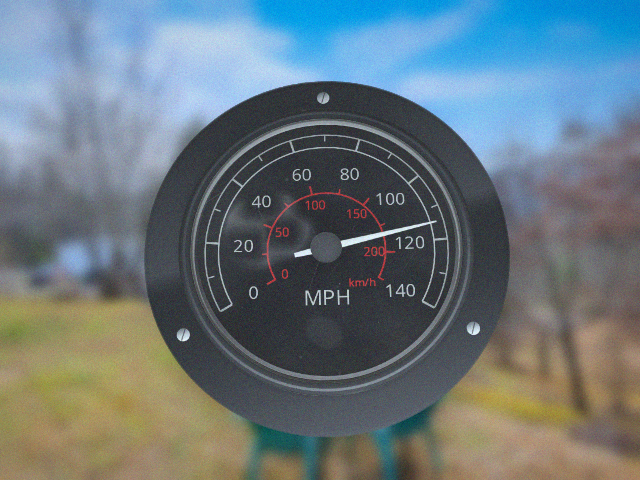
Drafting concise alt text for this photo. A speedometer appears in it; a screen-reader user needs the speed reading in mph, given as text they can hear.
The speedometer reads 115 mph
